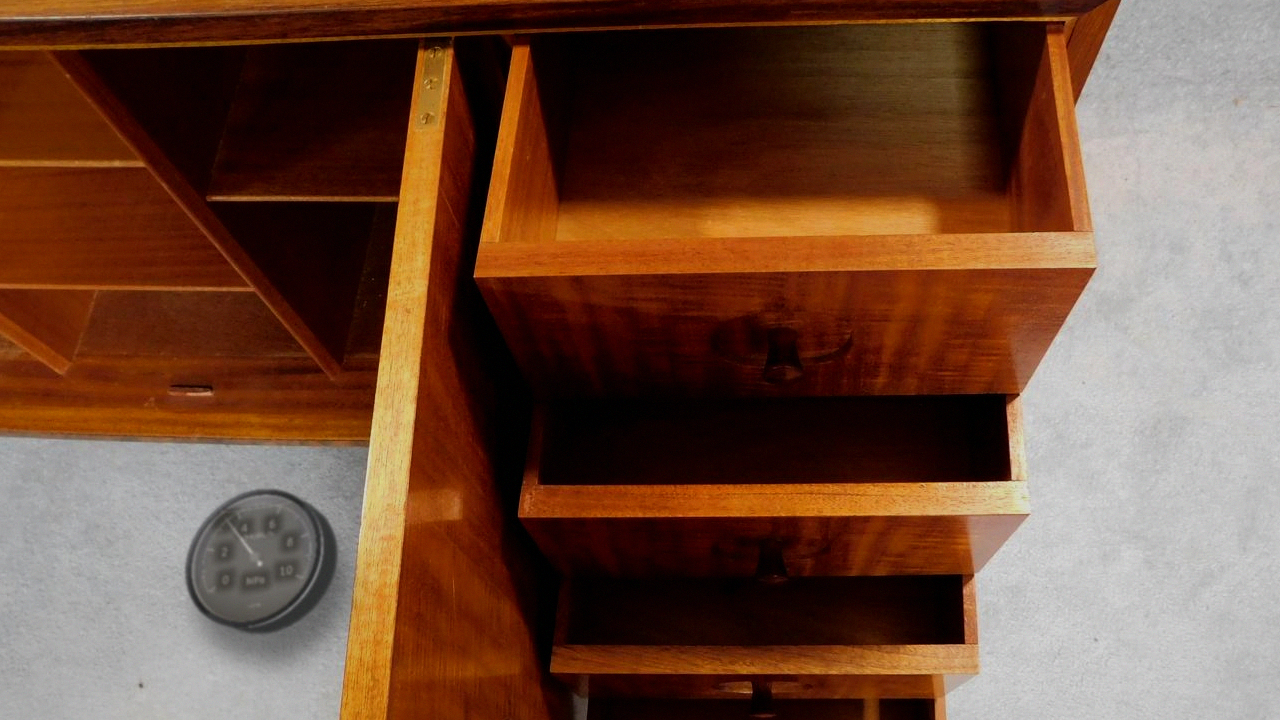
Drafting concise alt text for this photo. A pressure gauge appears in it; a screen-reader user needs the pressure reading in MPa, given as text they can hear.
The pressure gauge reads 3.5 MPa
